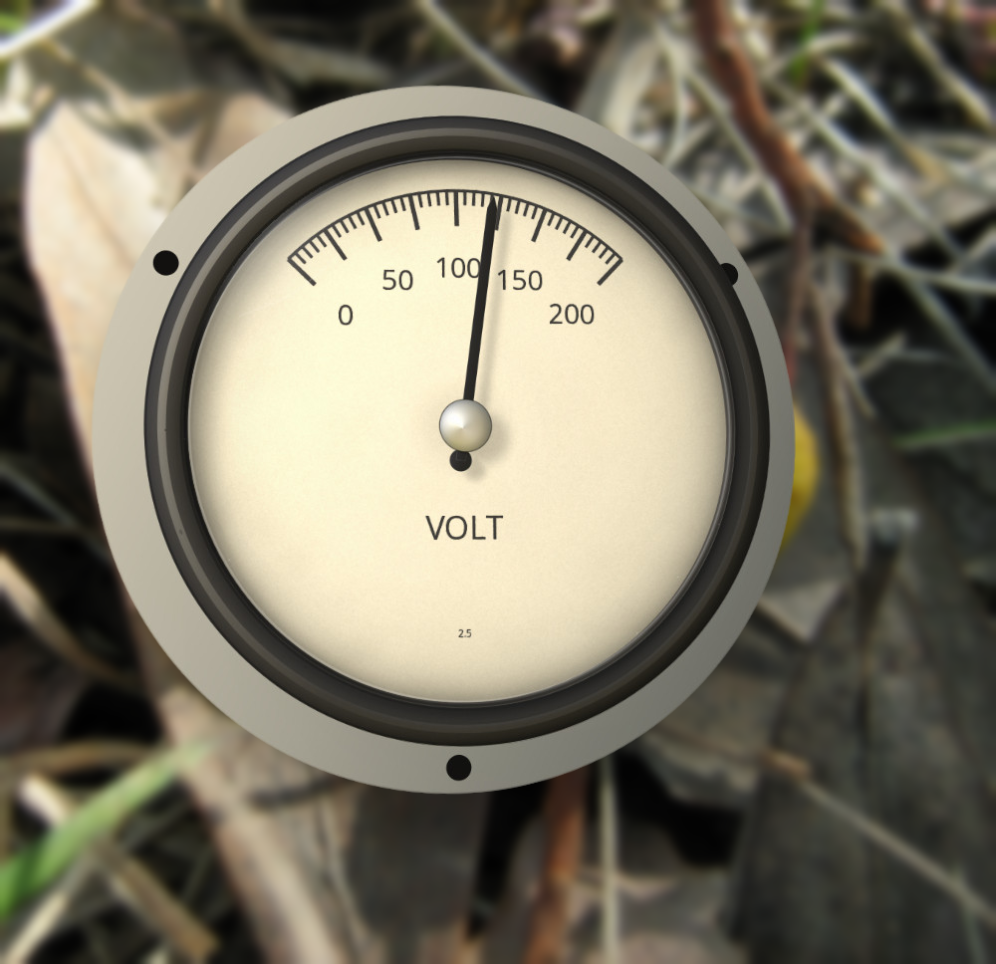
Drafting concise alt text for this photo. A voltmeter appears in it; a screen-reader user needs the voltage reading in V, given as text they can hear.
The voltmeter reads 120 V
